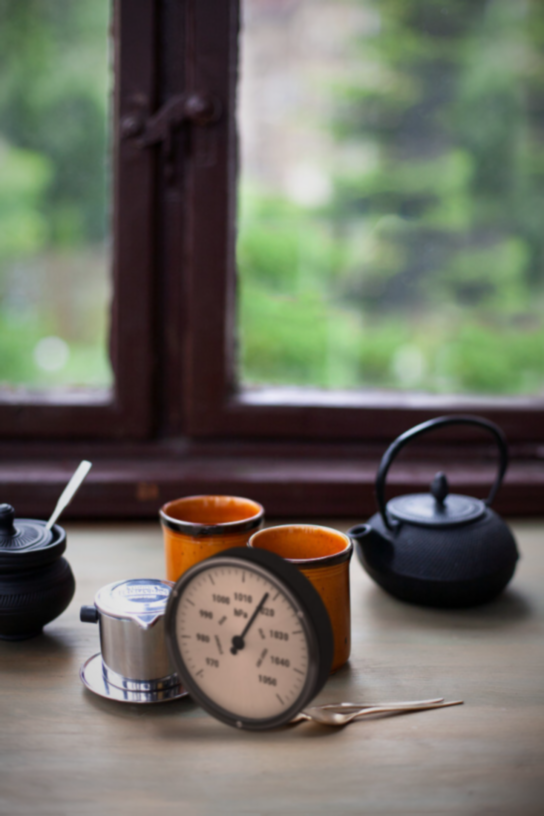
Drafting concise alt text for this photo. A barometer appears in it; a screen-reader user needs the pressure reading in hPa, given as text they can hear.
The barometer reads 1018 hPa
